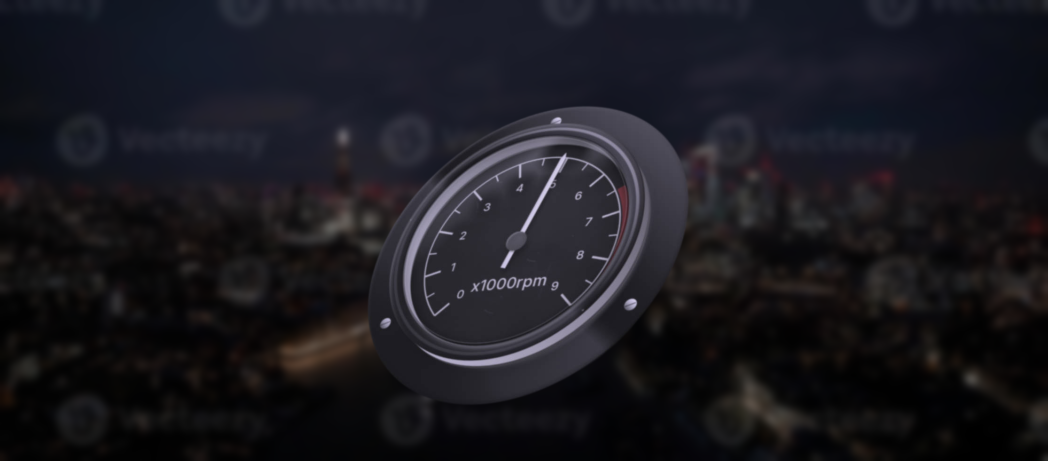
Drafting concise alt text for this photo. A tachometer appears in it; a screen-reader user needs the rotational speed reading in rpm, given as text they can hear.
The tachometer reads 5000 rpm
